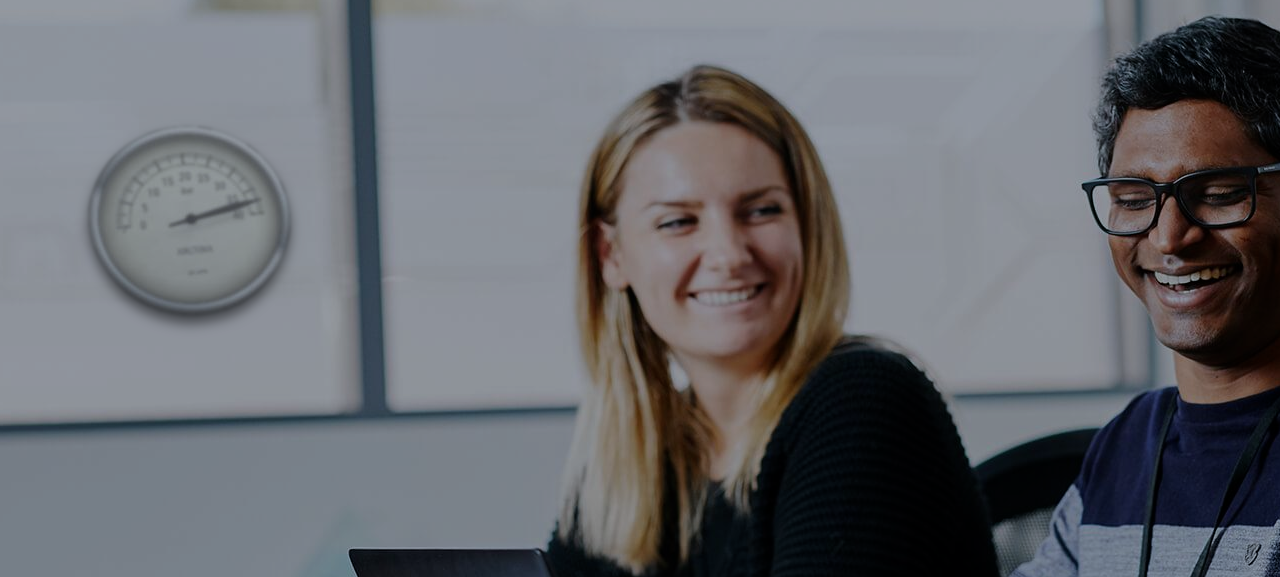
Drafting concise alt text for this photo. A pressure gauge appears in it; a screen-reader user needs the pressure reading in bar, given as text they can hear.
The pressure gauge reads 37.5 bar
